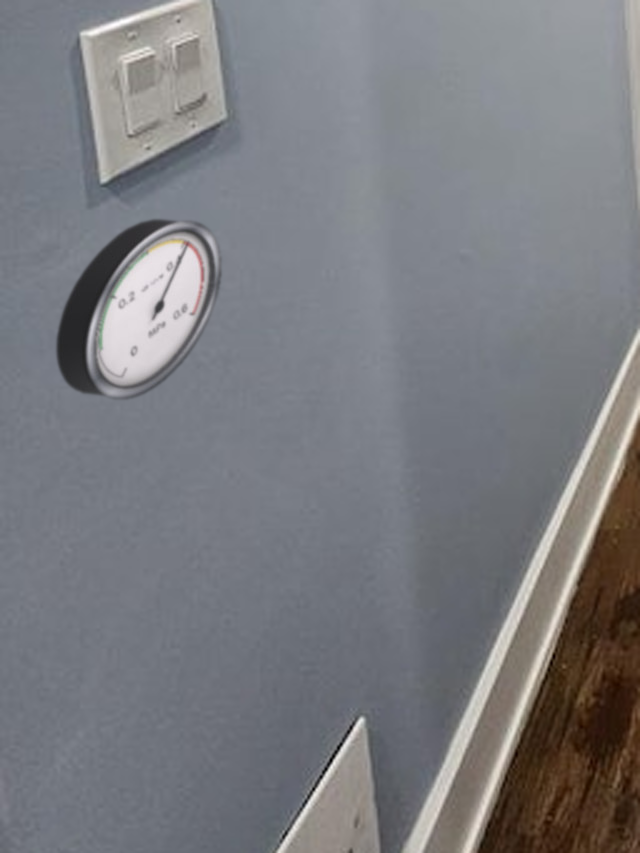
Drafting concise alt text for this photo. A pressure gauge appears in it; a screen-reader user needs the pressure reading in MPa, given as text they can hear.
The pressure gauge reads 0.4 MPa
